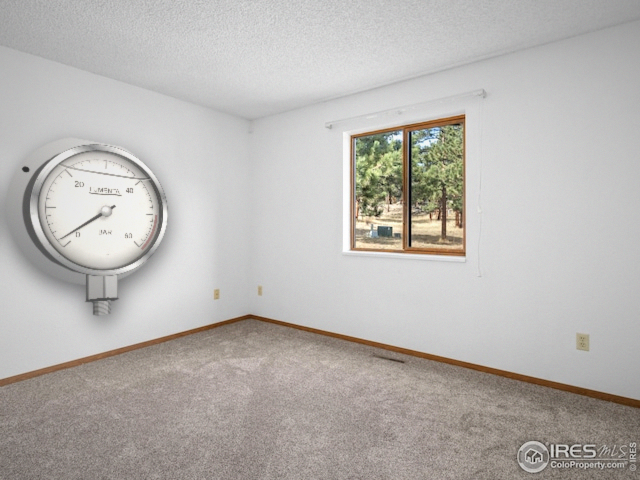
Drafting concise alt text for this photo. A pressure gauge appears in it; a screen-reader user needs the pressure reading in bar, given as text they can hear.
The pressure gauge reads 2 bar
